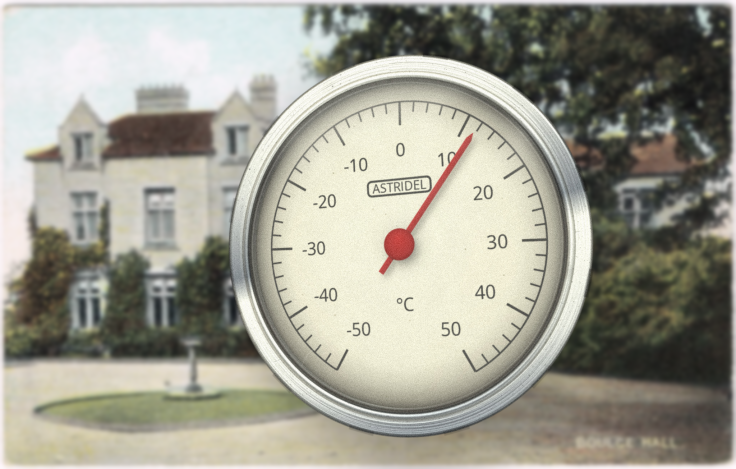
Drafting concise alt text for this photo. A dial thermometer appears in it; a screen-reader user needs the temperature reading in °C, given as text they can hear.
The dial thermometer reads 12 °C
